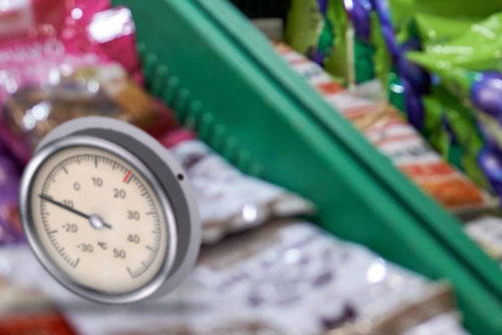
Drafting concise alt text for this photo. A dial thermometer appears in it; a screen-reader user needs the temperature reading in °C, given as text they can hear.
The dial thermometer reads -10 °C
